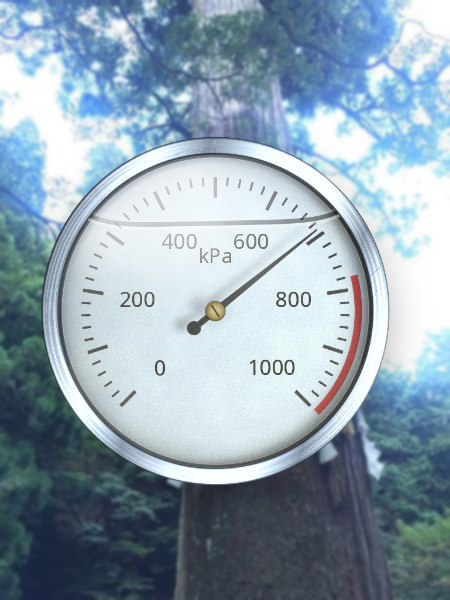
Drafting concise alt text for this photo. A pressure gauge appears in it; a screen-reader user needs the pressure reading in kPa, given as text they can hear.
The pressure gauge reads 690 kPa
